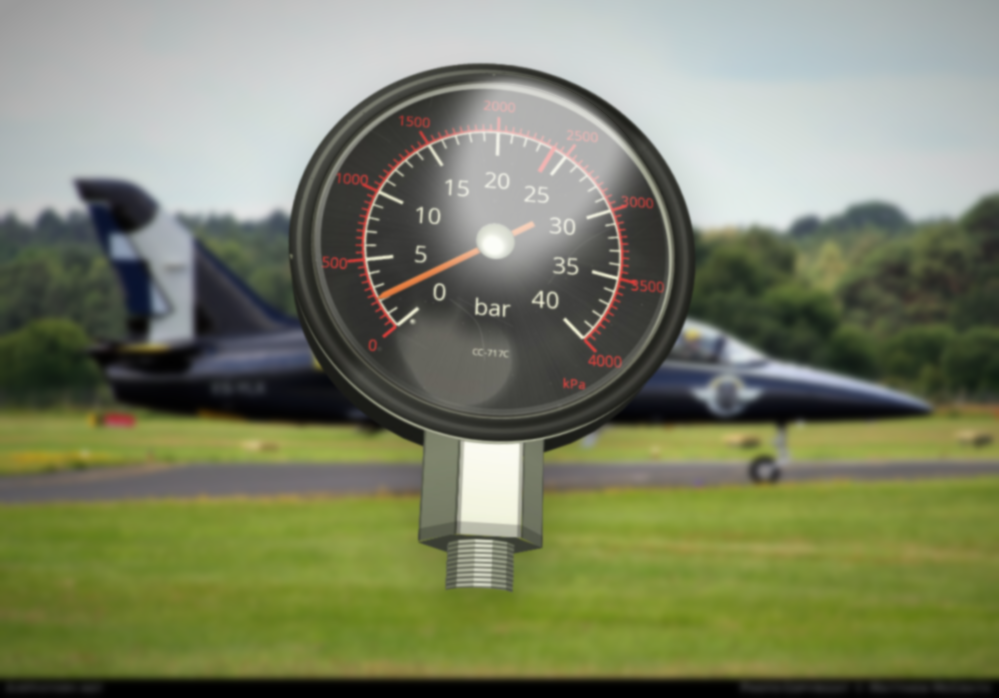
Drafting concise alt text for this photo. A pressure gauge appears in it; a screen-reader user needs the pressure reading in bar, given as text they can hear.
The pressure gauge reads 2 bar
